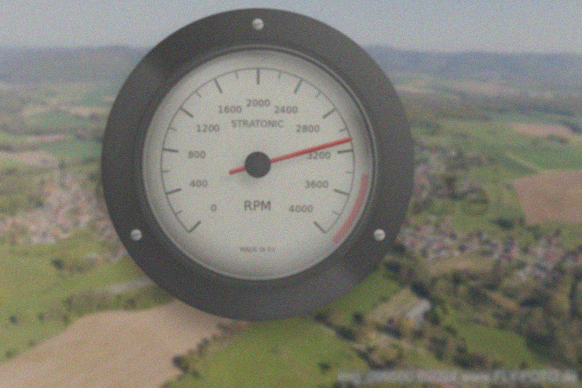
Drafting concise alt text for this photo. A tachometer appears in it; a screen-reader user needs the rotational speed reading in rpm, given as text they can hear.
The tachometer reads 3100 rpm
